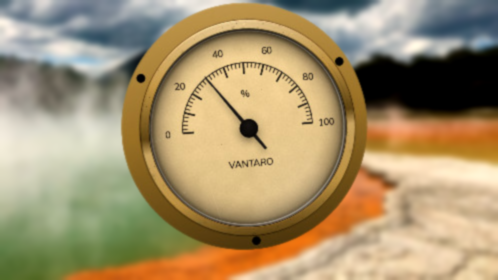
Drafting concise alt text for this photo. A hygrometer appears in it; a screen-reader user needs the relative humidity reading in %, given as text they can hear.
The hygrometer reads 30 %
